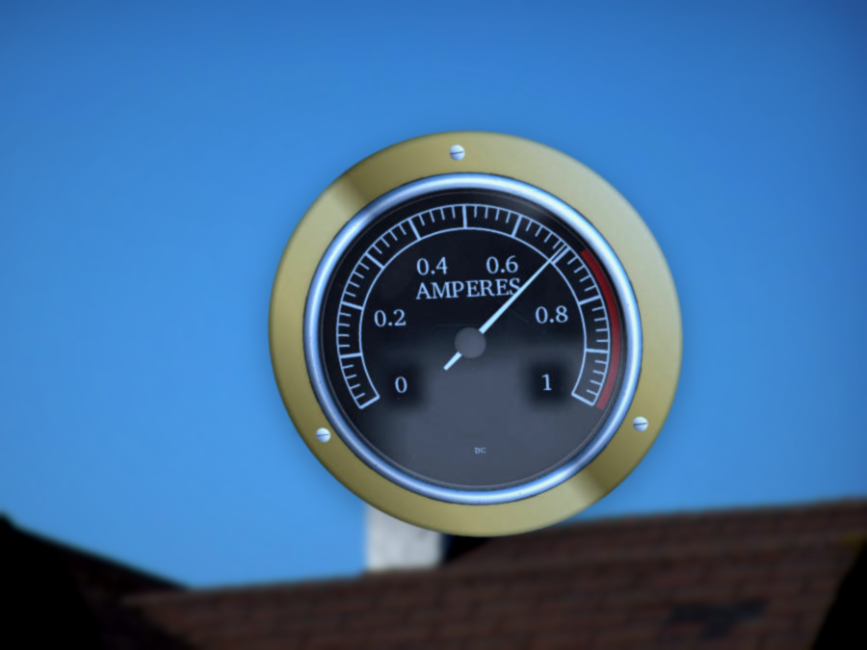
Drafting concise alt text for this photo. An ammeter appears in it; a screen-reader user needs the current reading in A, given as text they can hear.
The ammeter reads 0.69 A
